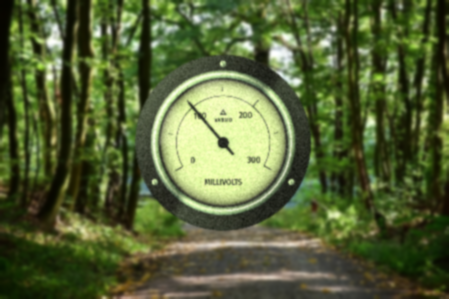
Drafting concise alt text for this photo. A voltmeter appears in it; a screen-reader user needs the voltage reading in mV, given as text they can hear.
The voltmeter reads 100 mV
